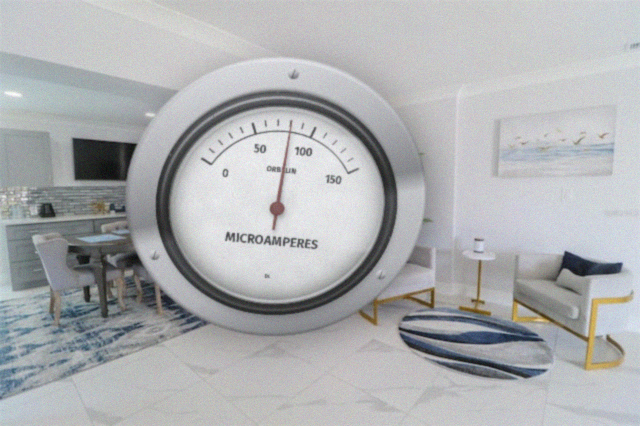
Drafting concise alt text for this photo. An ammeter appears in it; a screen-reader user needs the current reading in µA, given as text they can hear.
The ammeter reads 80 µA
